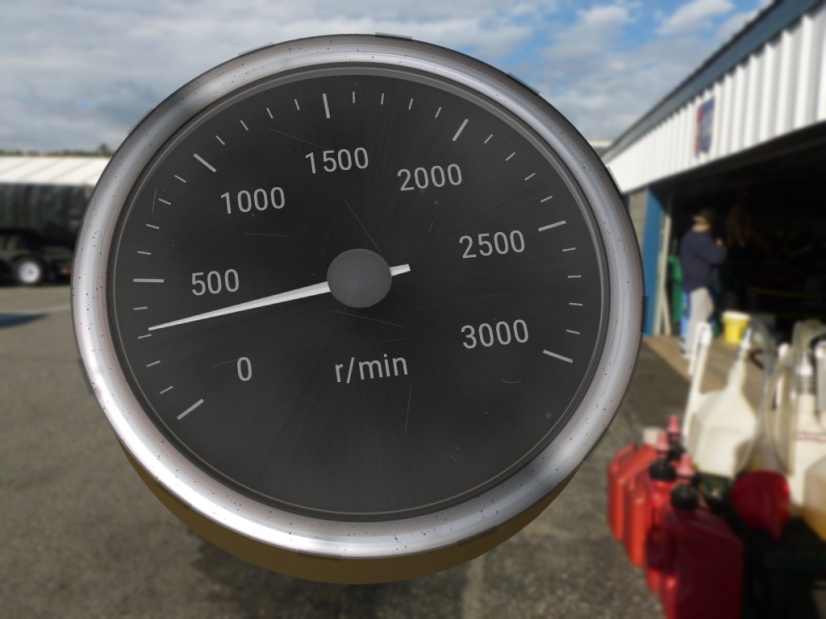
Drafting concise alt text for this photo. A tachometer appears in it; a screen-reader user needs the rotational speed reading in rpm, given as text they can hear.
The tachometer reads 300 rpm
